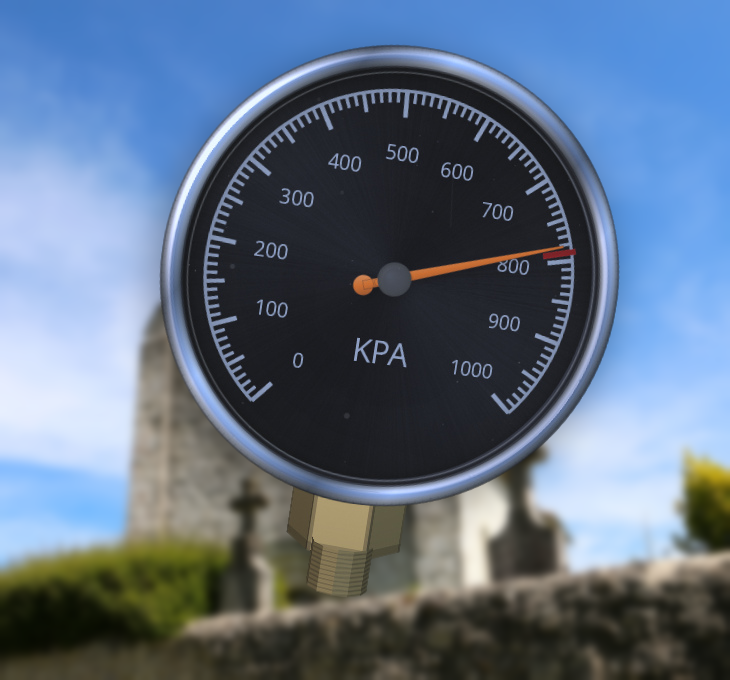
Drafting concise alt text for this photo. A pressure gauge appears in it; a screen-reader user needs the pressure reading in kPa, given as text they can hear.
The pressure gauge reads 780 kPa
